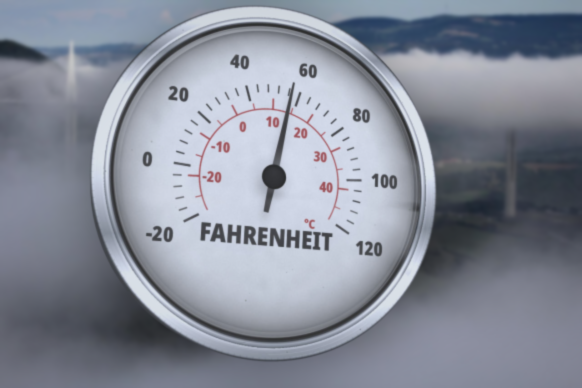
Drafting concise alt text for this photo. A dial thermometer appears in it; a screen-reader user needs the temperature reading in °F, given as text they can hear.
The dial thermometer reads 56 °F
